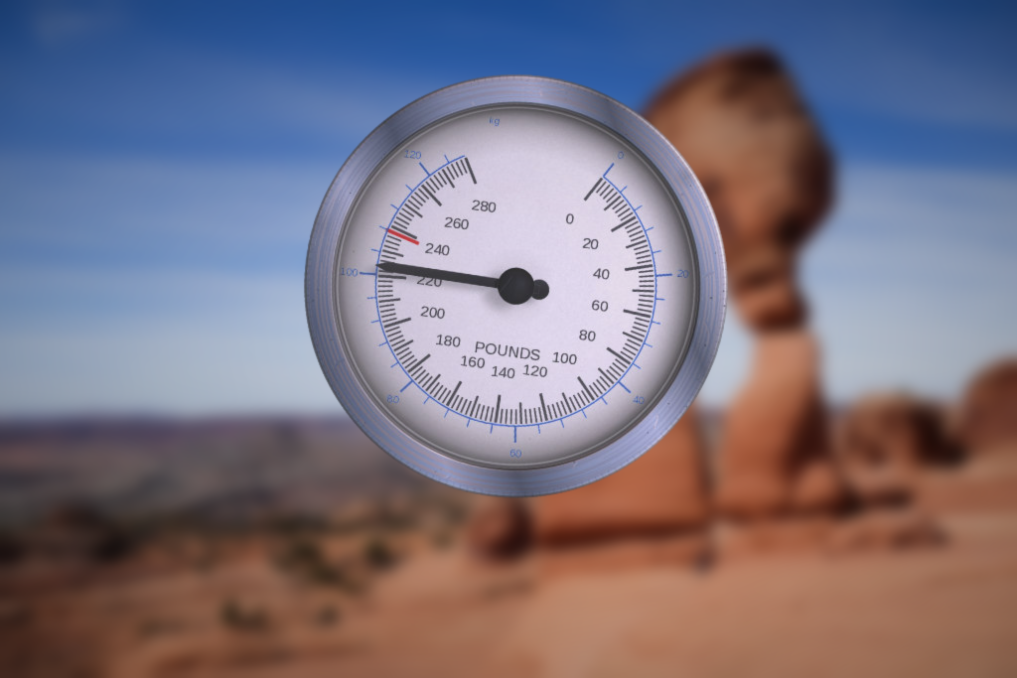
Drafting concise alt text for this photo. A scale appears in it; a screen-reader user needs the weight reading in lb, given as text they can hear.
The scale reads 224 lb
